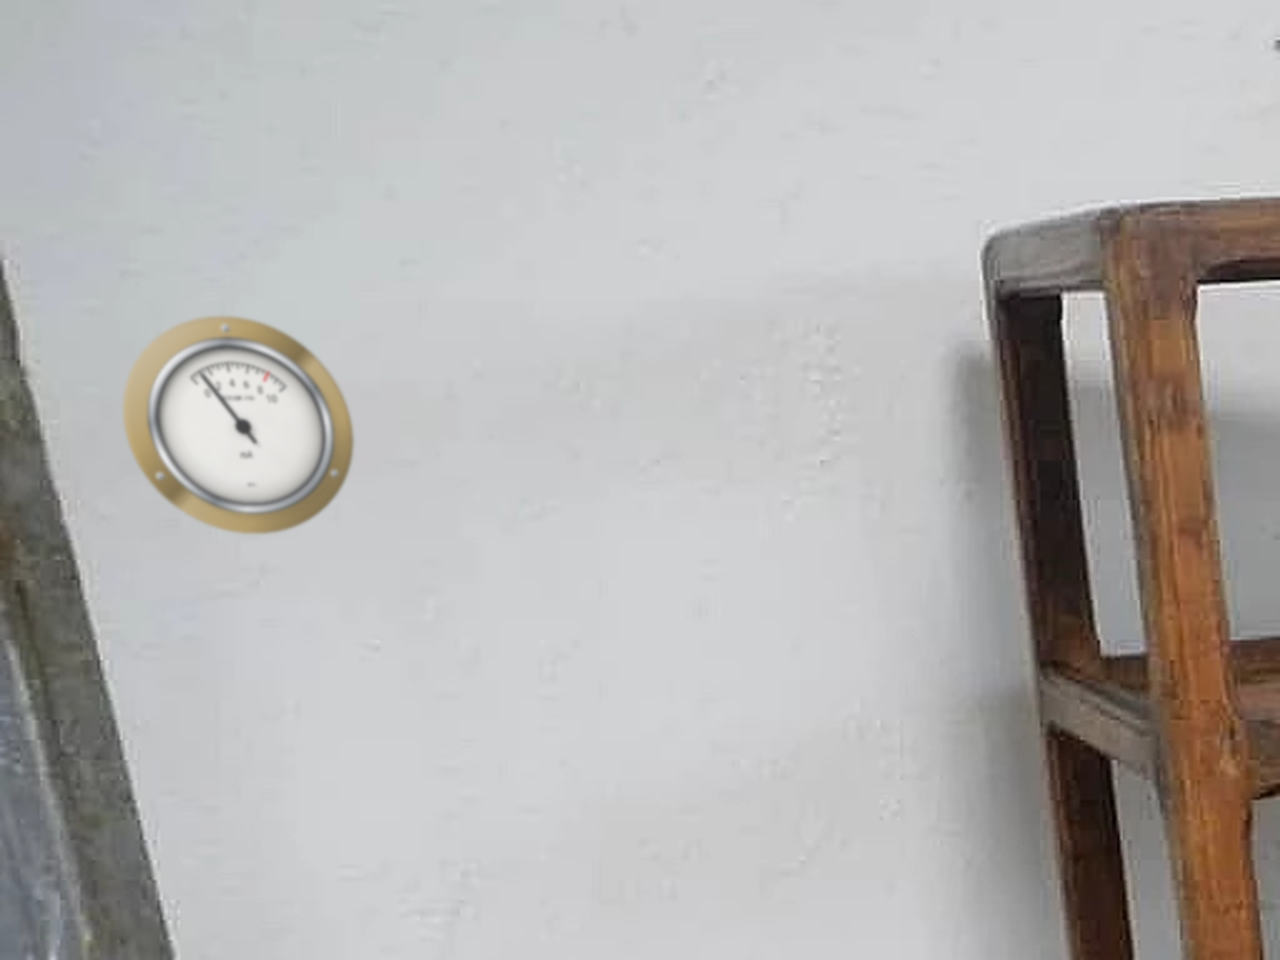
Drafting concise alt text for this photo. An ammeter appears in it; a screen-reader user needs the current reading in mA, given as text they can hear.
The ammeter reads 1 mA
